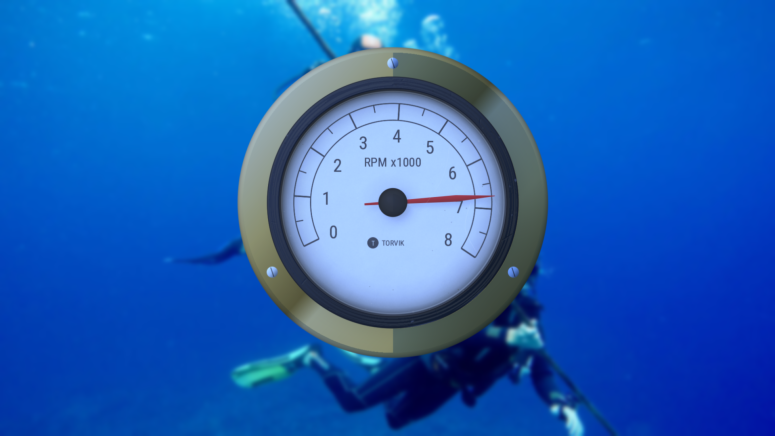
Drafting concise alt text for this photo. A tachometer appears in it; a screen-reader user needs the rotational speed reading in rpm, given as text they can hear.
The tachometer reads 6750 rpm
